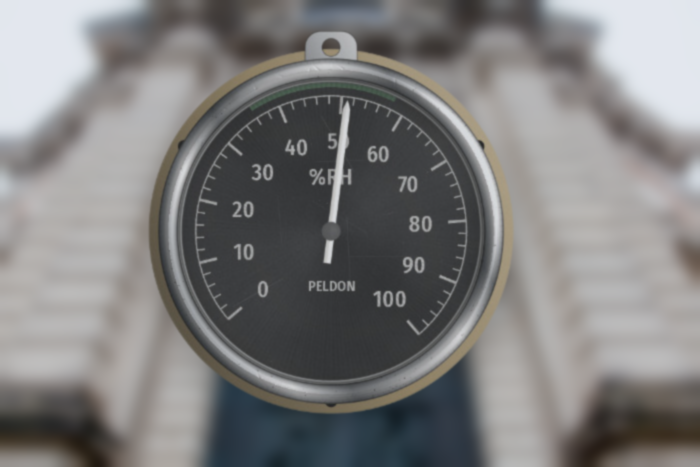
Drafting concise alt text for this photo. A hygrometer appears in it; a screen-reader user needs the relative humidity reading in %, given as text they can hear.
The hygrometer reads 51 %
